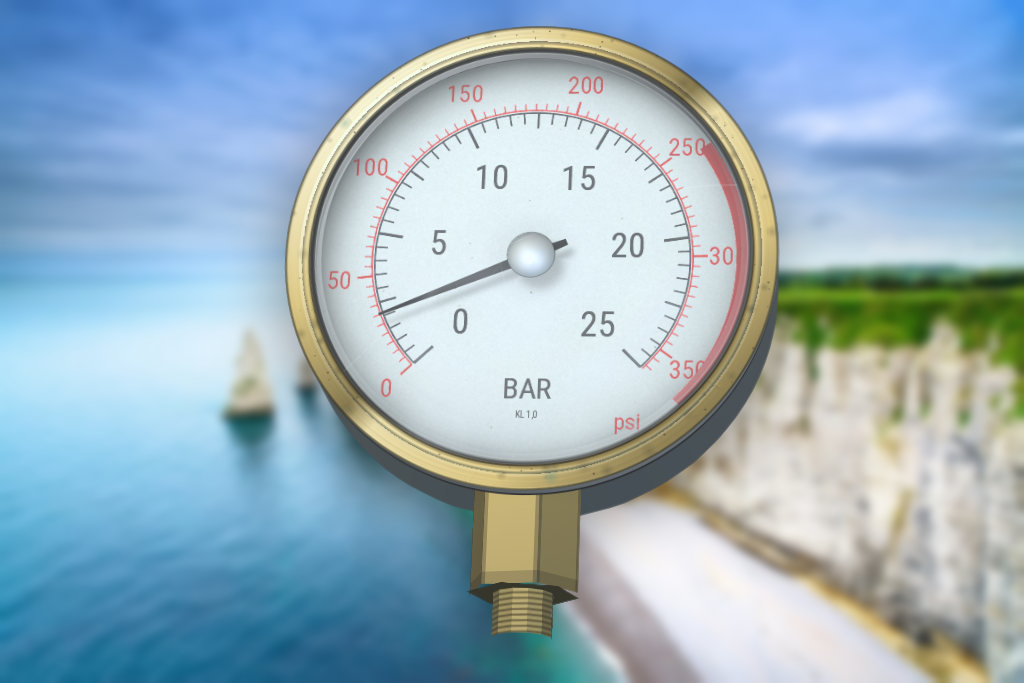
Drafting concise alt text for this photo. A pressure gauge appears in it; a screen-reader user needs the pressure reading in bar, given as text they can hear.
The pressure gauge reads 2 bar
